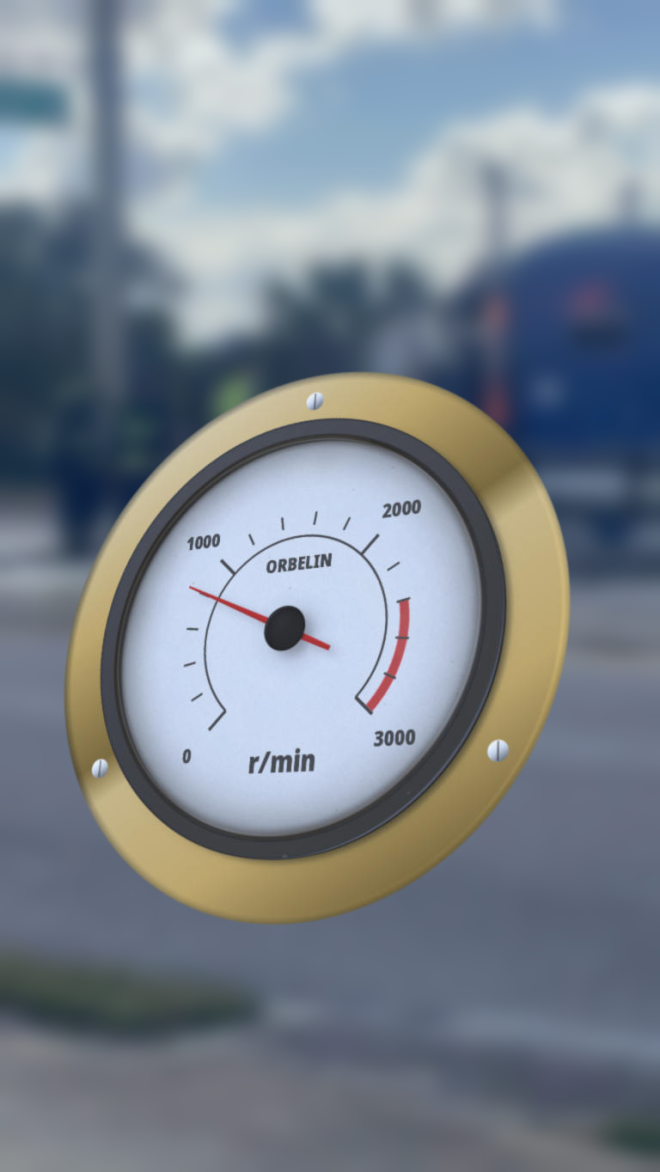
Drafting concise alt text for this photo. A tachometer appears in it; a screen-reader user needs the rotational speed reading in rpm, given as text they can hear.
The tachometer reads 800 rpm
